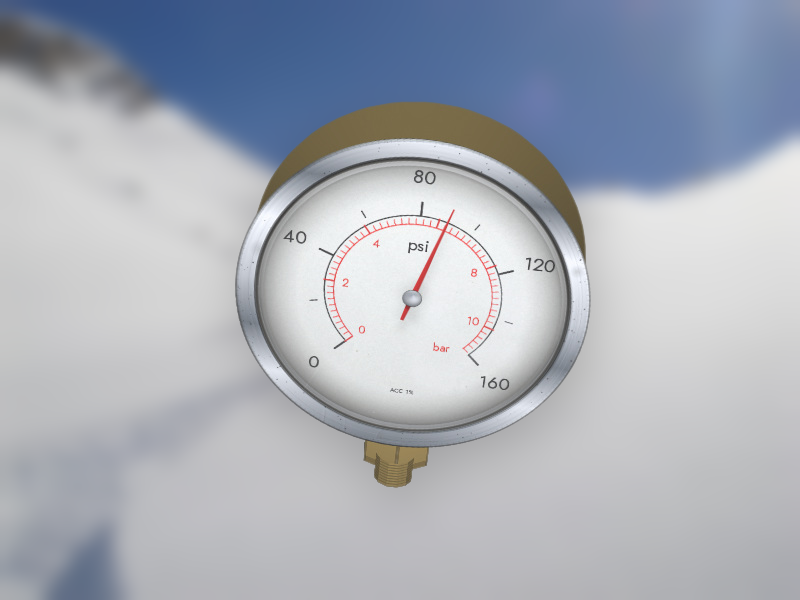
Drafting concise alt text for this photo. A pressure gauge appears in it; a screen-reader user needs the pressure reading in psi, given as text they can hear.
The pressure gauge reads 90 psi
